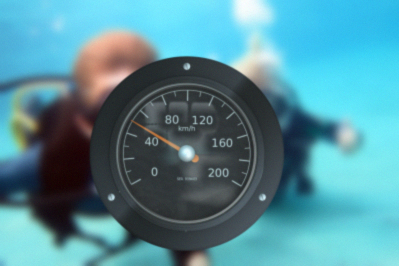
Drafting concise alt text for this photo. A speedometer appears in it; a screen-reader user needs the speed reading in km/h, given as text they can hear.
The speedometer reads 50 km/h
